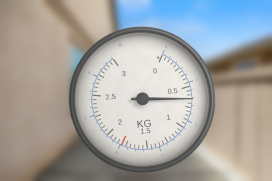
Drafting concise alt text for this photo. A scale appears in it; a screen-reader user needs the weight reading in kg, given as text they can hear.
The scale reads 0.65 kg
